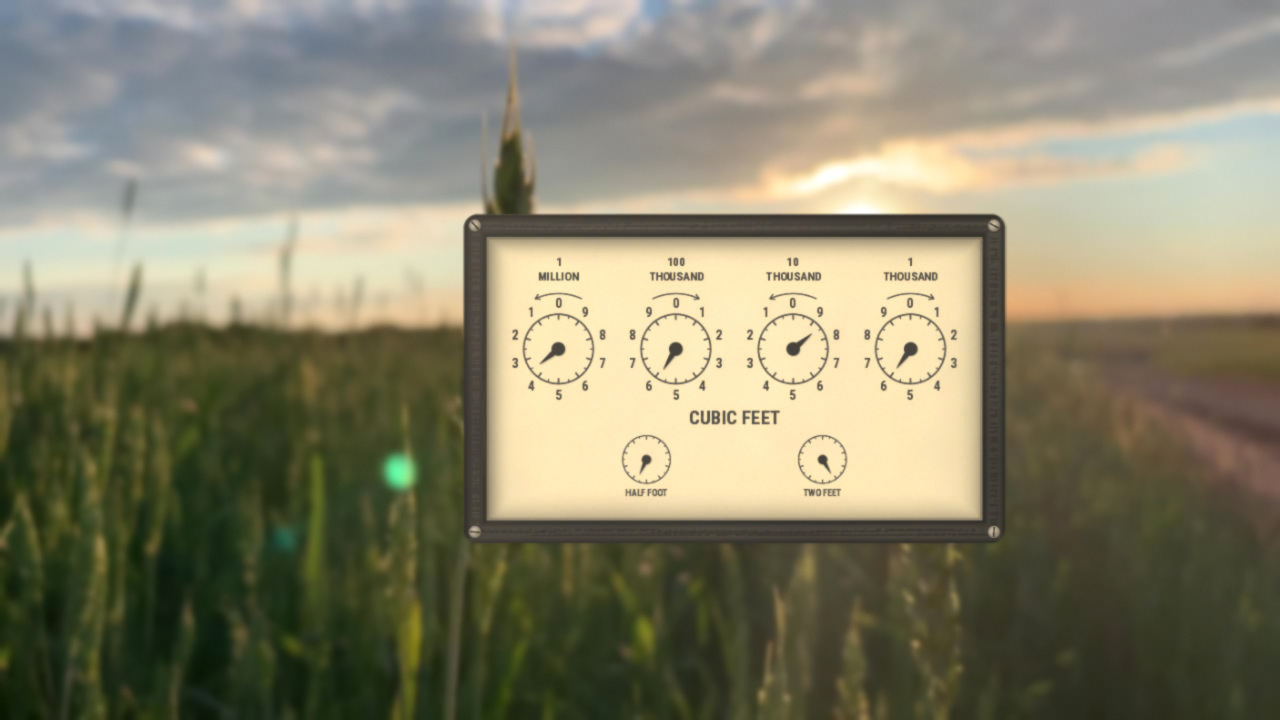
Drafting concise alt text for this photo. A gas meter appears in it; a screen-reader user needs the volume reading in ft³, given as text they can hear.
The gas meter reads 358600 ft³
